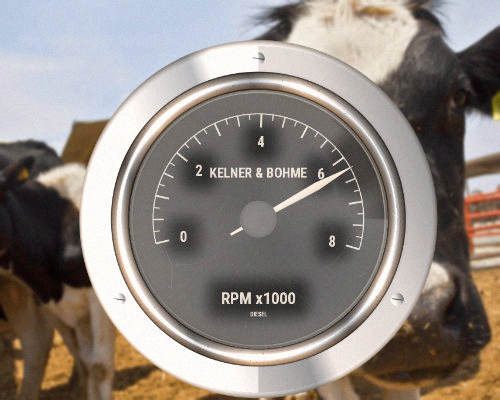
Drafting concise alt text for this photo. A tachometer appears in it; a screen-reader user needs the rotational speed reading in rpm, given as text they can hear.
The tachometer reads 6250 rpm
